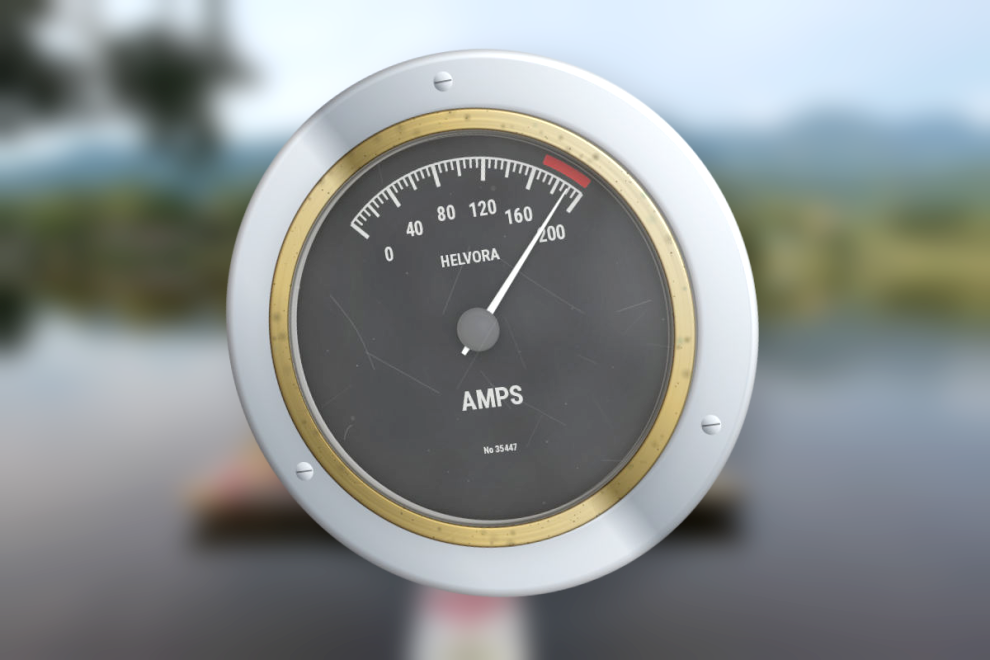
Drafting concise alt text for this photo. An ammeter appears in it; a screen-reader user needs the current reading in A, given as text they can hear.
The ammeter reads 190 A
